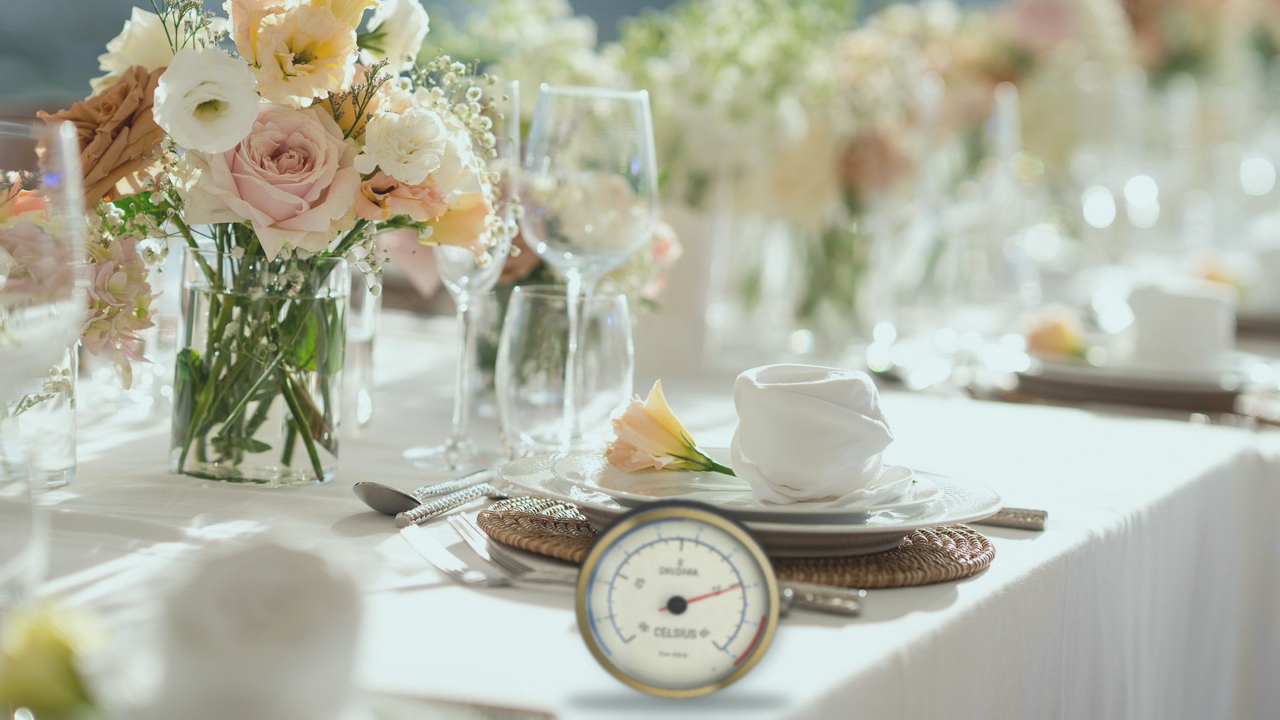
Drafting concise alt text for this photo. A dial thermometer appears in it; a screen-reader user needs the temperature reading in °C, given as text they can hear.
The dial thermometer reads 25 °C
